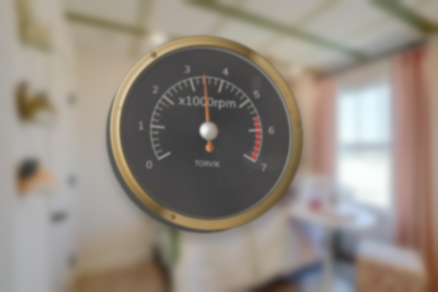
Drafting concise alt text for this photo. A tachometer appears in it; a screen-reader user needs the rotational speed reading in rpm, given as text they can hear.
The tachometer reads 3400 rpm
